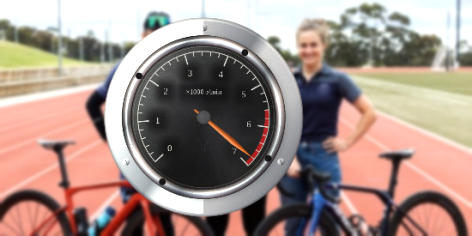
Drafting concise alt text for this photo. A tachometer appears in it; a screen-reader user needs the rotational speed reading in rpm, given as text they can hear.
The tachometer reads 6800 rpm
